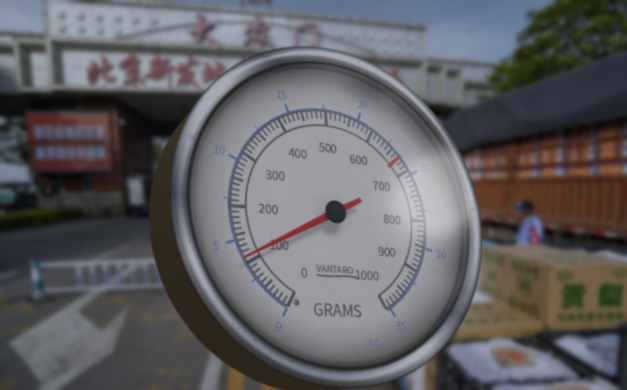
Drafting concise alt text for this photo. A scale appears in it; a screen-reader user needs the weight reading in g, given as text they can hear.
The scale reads 110 g
